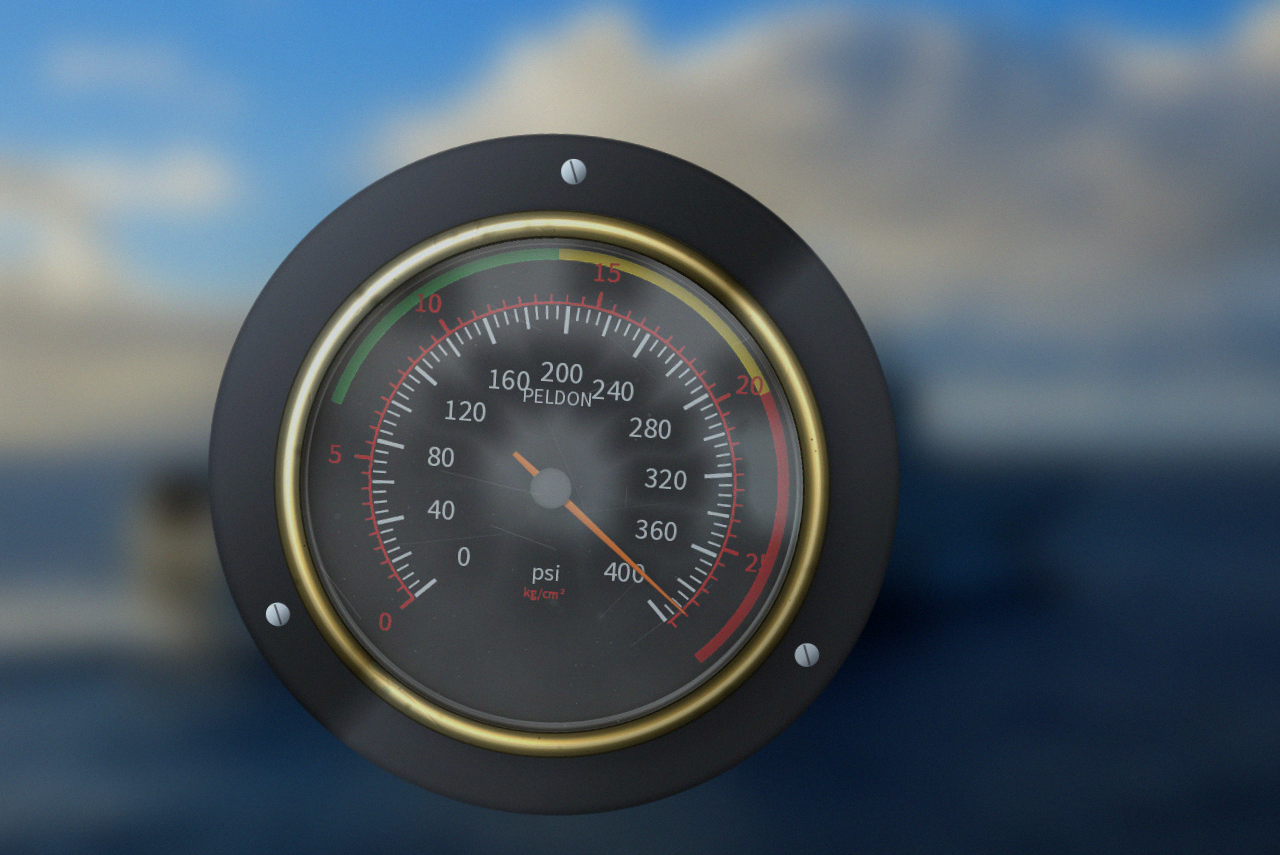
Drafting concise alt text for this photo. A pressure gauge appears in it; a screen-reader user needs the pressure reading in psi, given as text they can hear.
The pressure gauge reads 390 psi
